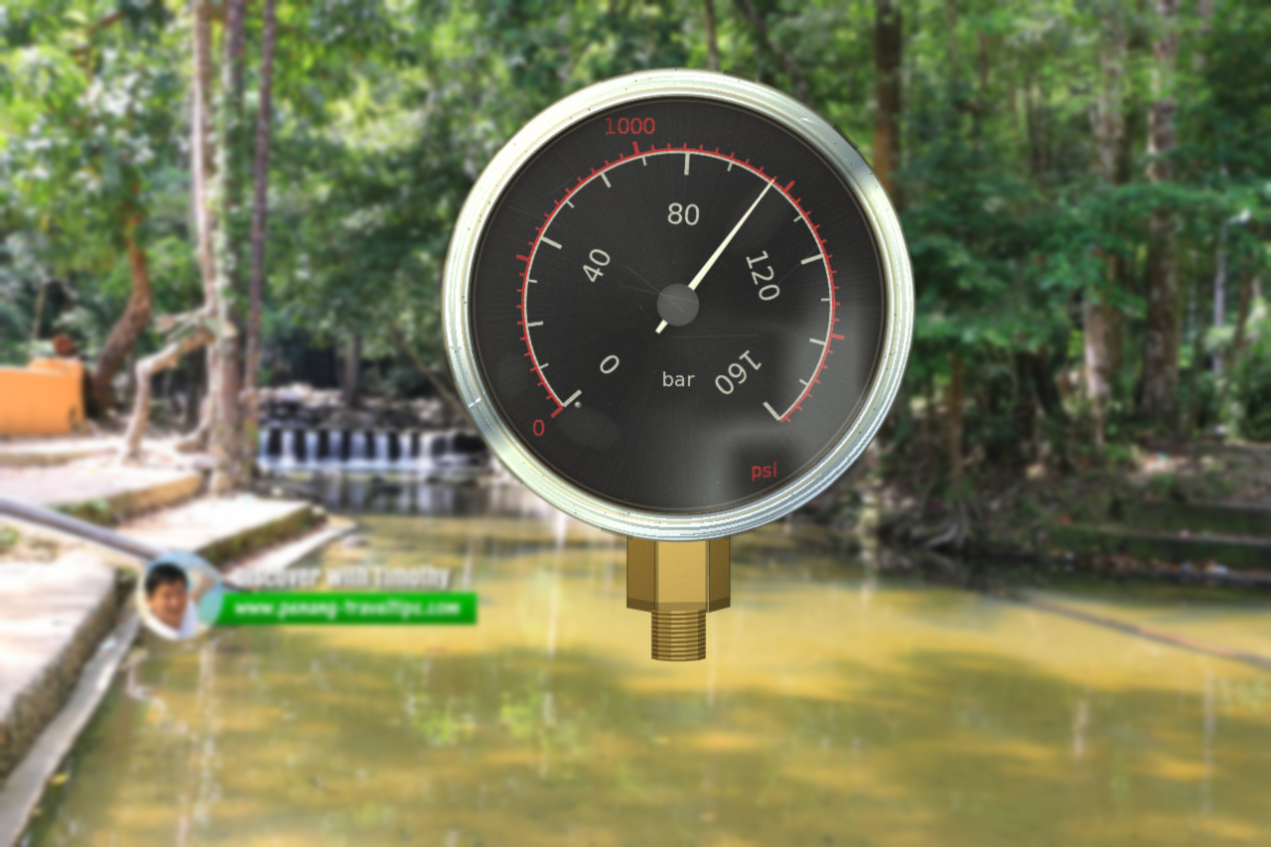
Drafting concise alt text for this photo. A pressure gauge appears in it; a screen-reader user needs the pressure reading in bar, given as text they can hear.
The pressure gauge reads 100 bar
